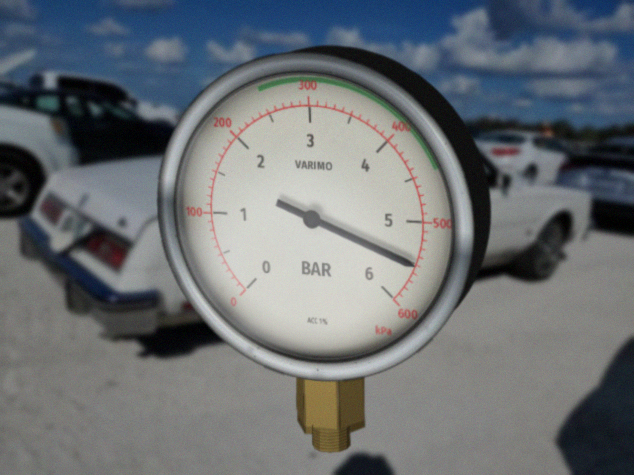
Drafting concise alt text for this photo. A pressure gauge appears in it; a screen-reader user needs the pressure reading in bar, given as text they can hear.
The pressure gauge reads 5.5 bar
